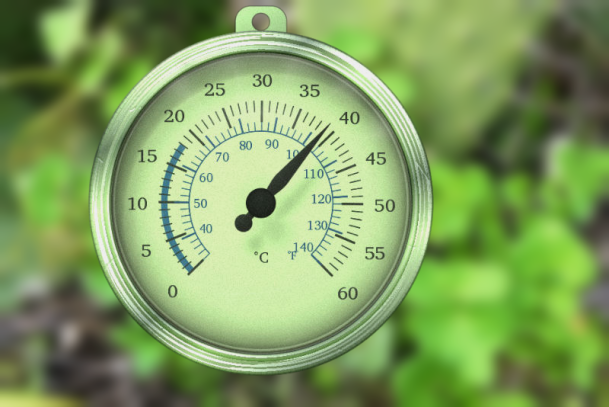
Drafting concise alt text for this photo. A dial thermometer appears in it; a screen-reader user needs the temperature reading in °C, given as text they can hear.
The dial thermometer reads 39 °C
